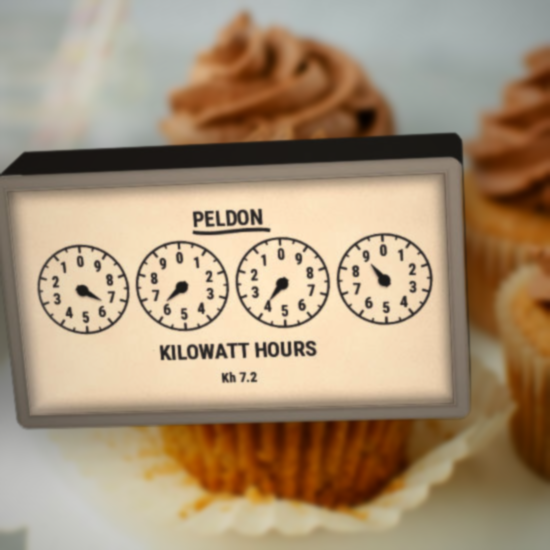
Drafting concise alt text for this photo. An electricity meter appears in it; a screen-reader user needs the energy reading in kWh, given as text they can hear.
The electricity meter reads 6639 kWh
